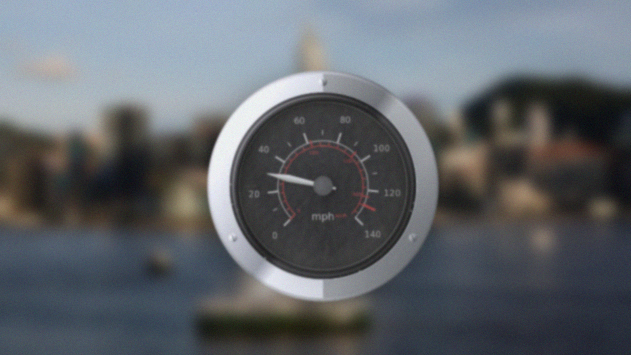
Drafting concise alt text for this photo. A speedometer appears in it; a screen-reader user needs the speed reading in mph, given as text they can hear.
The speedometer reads 30 mph
